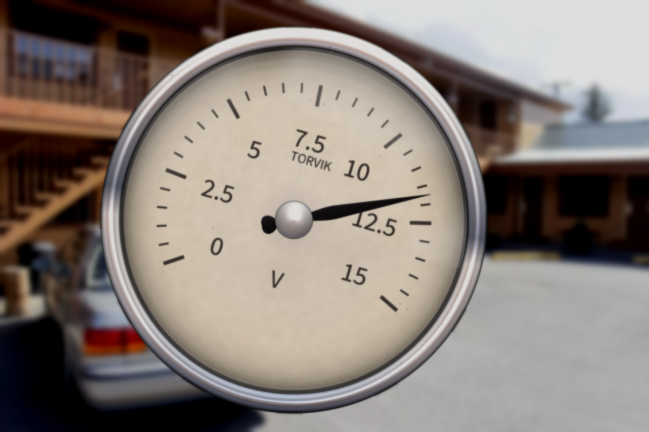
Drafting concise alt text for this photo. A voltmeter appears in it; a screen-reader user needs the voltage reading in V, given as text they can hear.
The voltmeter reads 11.75 V
